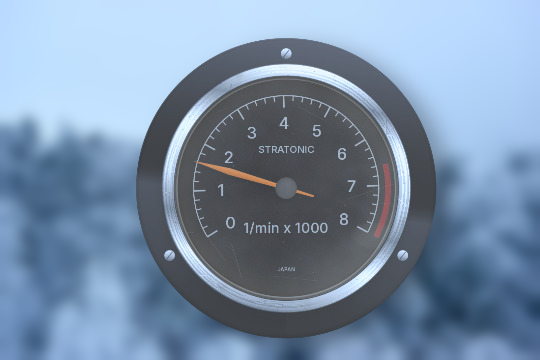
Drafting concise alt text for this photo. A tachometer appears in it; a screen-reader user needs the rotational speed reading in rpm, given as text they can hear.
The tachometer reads 1600 rpm
